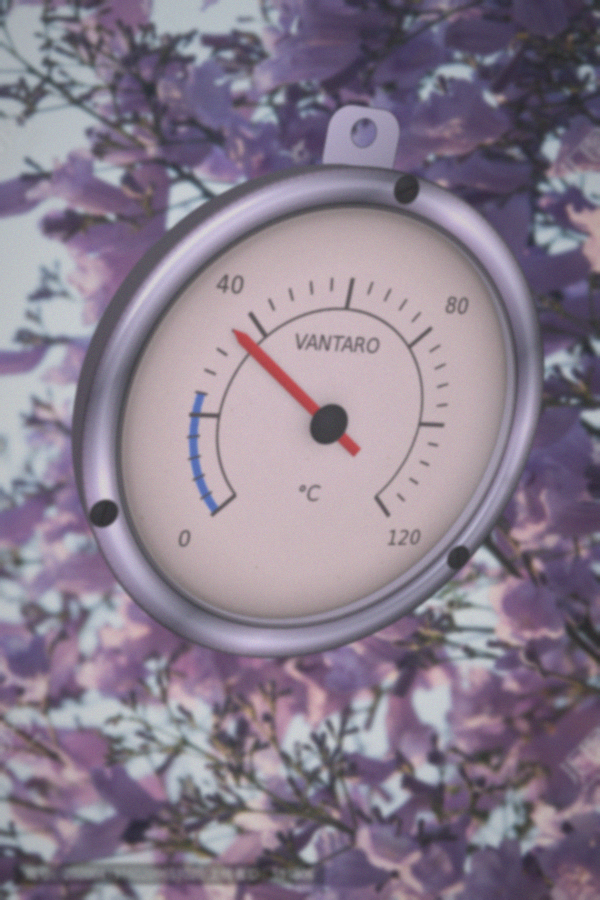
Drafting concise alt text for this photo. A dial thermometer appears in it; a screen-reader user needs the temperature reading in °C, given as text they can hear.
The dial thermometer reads 36 °C
